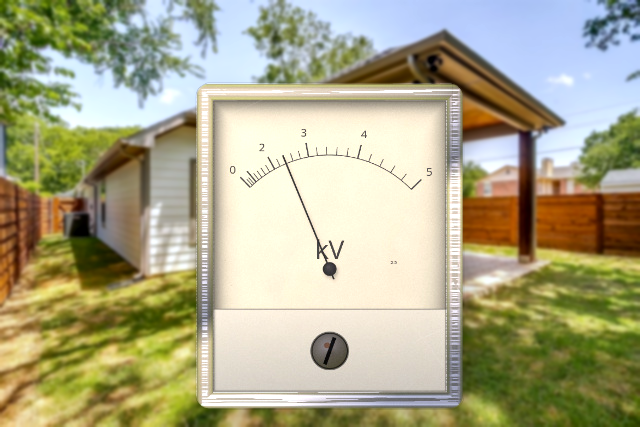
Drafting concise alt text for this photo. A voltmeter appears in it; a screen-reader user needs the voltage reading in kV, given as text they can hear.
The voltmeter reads 2.4 kV
